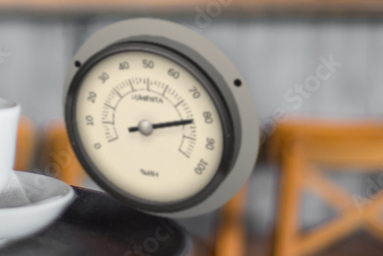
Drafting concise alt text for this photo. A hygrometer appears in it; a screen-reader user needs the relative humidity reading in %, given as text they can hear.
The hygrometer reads 80 %
